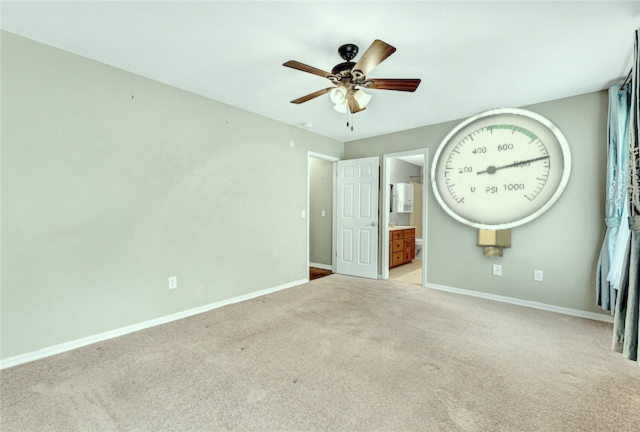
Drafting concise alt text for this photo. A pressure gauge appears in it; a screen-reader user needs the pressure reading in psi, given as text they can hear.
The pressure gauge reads 800 psi
